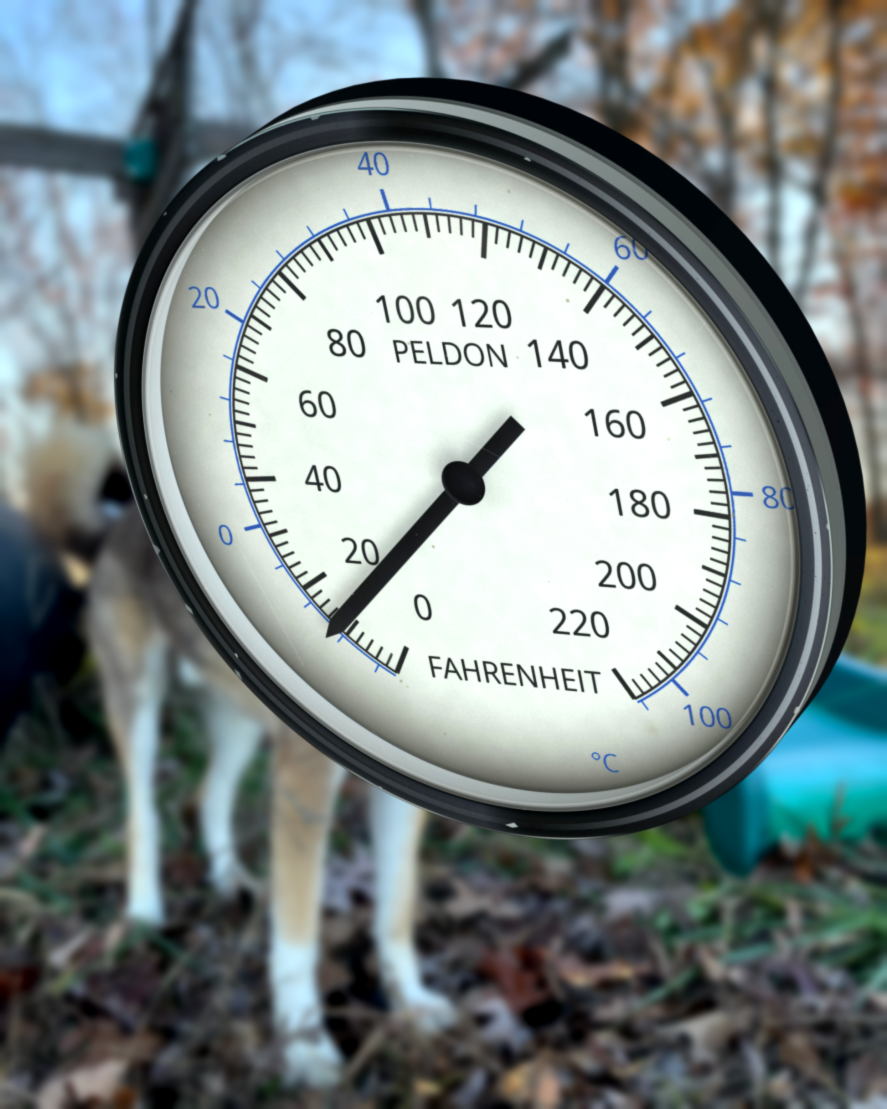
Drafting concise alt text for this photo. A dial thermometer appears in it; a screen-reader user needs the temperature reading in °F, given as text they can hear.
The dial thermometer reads 12 °F
